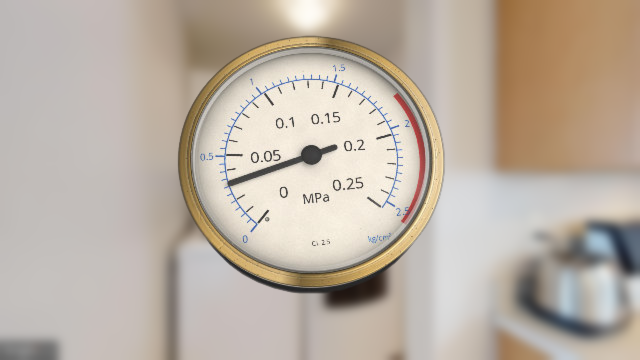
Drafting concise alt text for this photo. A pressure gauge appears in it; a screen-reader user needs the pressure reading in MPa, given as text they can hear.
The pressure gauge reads 0.03 MPa
